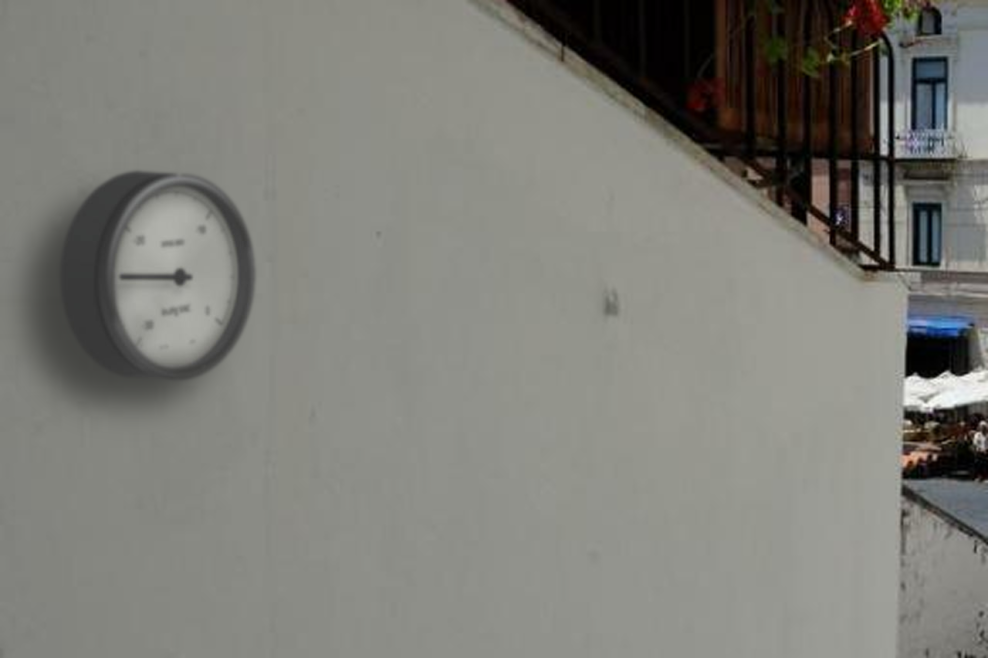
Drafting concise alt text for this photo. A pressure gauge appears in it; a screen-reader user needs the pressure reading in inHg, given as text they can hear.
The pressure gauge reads -24 inHg
